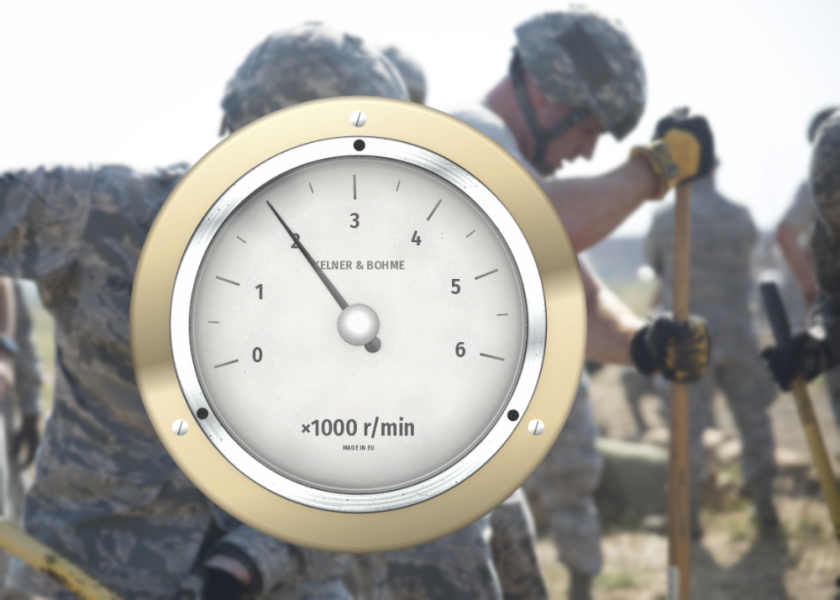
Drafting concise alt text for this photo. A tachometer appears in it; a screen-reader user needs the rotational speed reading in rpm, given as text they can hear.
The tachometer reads 2000 rpm
